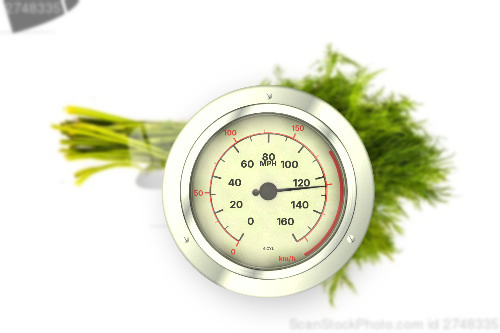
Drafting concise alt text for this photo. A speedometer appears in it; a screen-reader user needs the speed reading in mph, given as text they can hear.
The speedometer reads 125 mph
